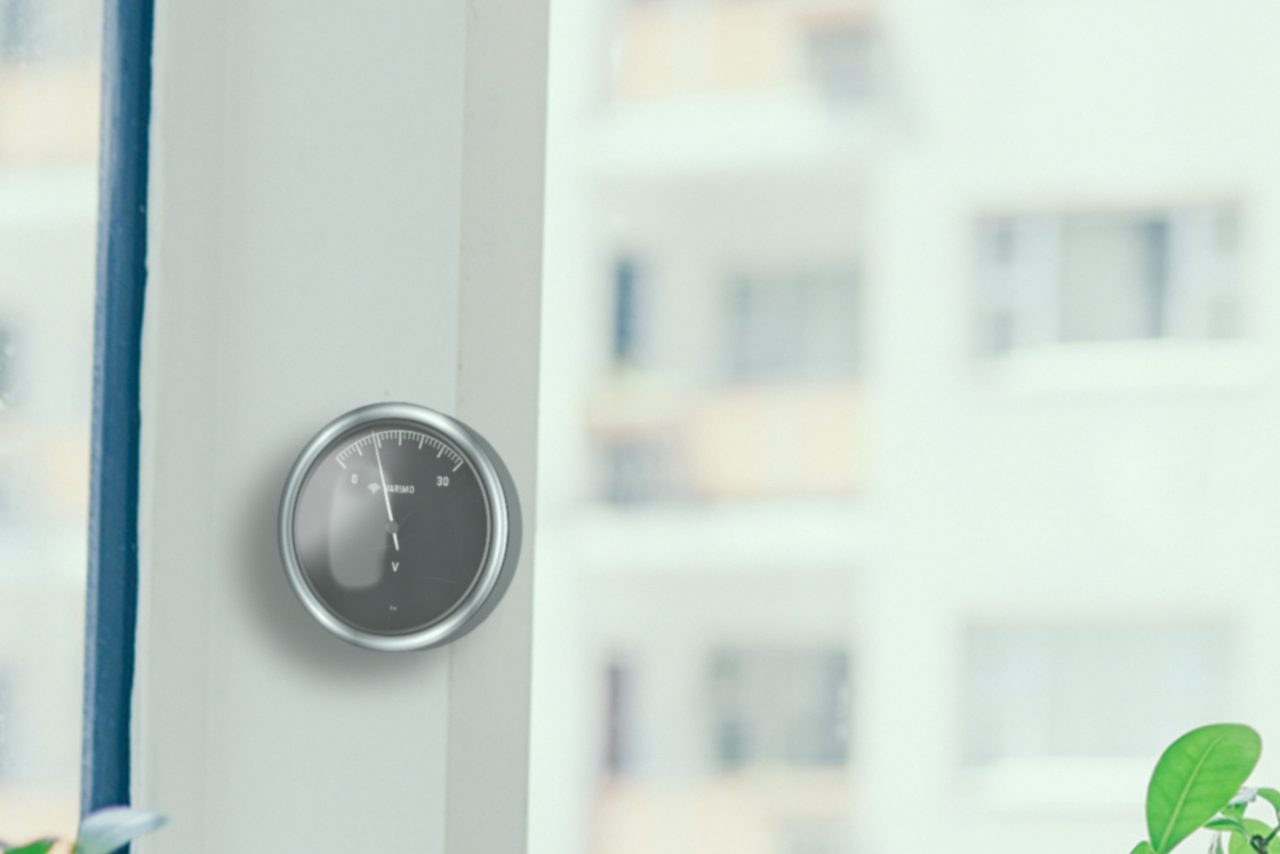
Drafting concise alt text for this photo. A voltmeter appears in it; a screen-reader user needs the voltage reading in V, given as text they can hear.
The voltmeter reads 10 V
